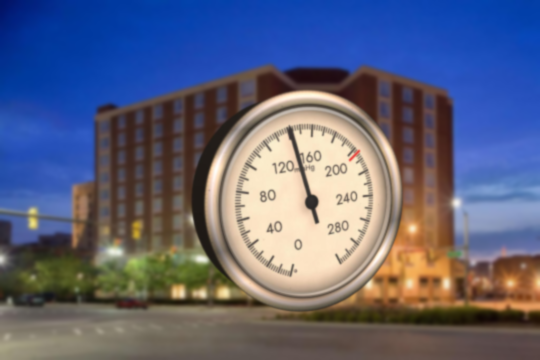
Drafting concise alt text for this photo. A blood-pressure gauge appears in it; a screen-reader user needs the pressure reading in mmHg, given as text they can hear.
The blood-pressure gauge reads 140 mmHg
